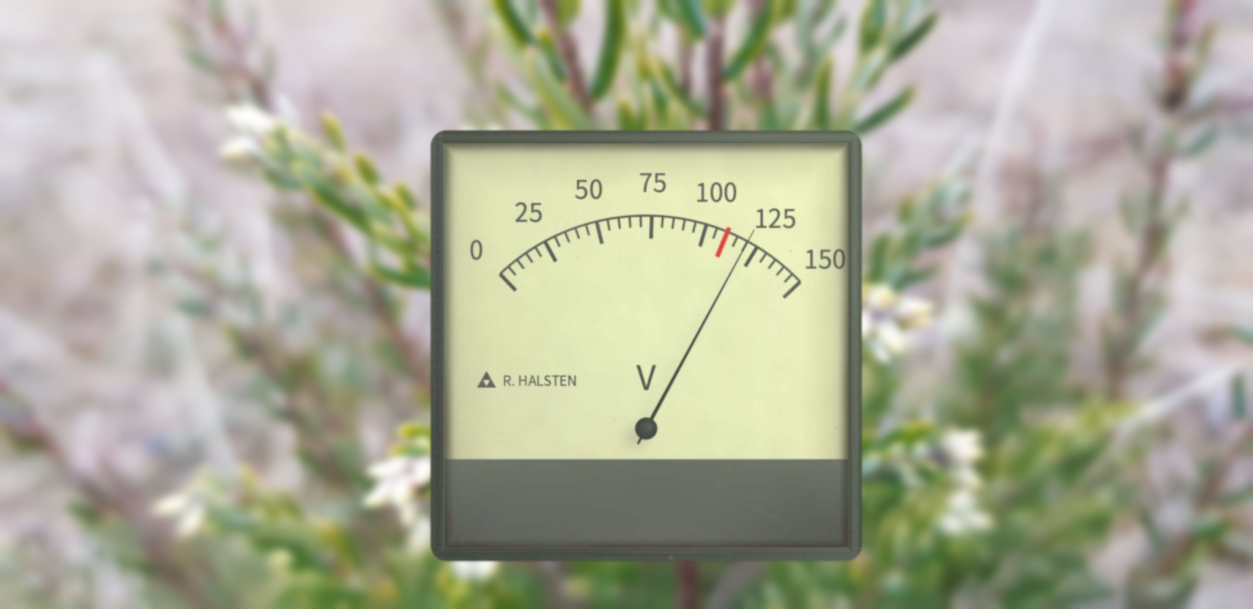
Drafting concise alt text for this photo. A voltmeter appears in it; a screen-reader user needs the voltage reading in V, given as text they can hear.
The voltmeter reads 120 V
